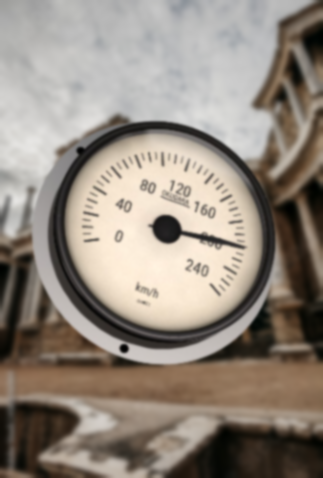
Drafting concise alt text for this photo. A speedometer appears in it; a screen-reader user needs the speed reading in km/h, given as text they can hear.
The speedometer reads 200 km/h
